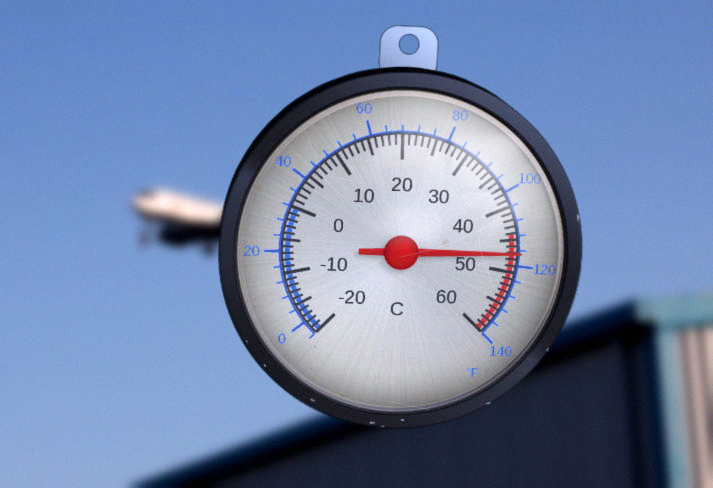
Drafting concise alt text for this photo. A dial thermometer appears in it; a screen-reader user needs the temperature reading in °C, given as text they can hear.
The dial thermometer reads 47 °C
